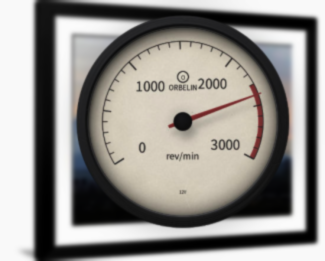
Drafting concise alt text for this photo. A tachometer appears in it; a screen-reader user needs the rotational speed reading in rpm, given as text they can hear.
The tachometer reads 2400 rpm
